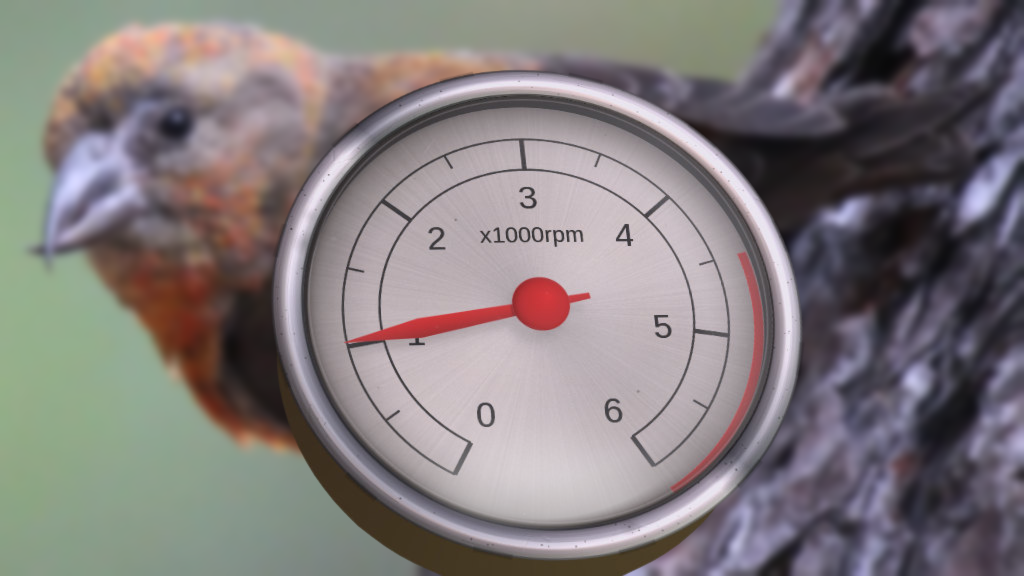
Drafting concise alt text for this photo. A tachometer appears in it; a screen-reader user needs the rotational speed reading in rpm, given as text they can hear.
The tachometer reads 1000 rpm
